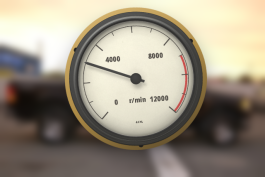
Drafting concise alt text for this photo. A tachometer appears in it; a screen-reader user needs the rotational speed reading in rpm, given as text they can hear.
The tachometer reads 3000 rpm
